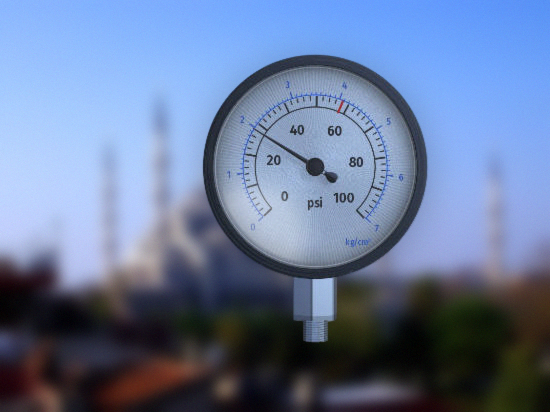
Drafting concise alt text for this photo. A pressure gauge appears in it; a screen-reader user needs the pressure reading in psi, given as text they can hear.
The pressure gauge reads 28 psi
